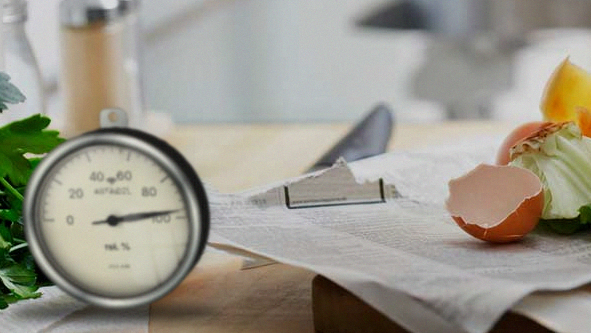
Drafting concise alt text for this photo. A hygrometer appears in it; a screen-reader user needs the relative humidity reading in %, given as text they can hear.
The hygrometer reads 96 %
